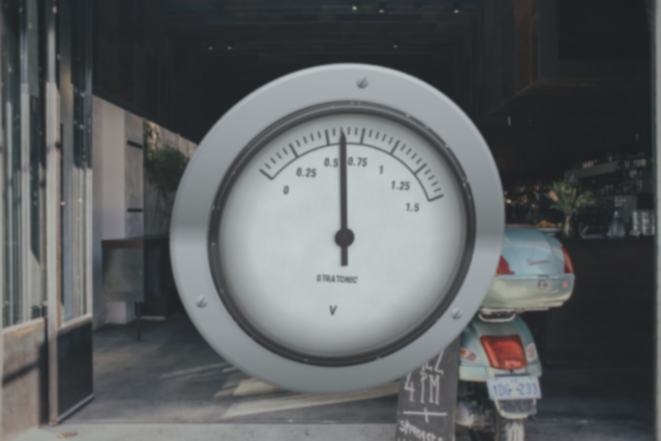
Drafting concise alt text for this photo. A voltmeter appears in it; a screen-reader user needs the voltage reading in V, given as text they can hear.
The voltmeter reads 0.6 V
